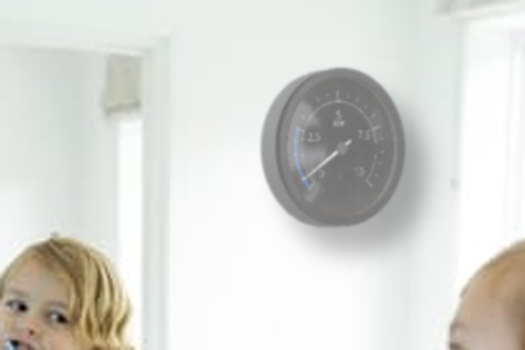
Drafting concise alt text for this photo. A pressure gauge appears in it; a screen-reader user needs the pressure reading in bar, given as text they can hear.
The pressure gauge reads 0.5 bar
